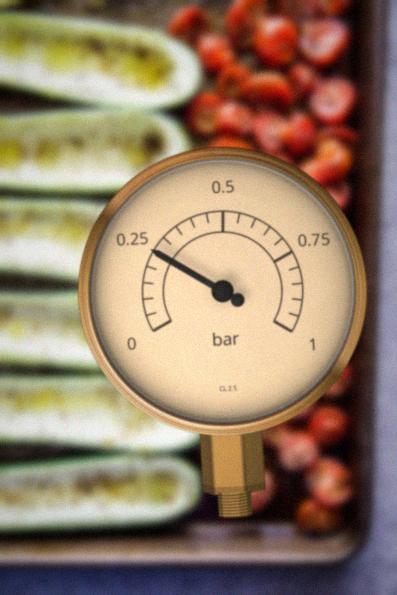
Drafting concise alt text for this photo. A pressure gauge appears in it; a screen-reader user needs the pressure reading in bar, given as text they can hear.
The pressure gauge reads 0.25 bar
